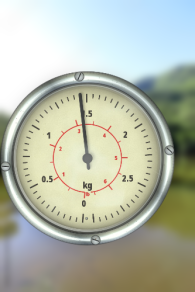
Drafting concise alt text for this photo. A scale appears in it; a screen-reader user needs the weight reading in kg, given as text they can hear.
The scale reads 1.45 kg
